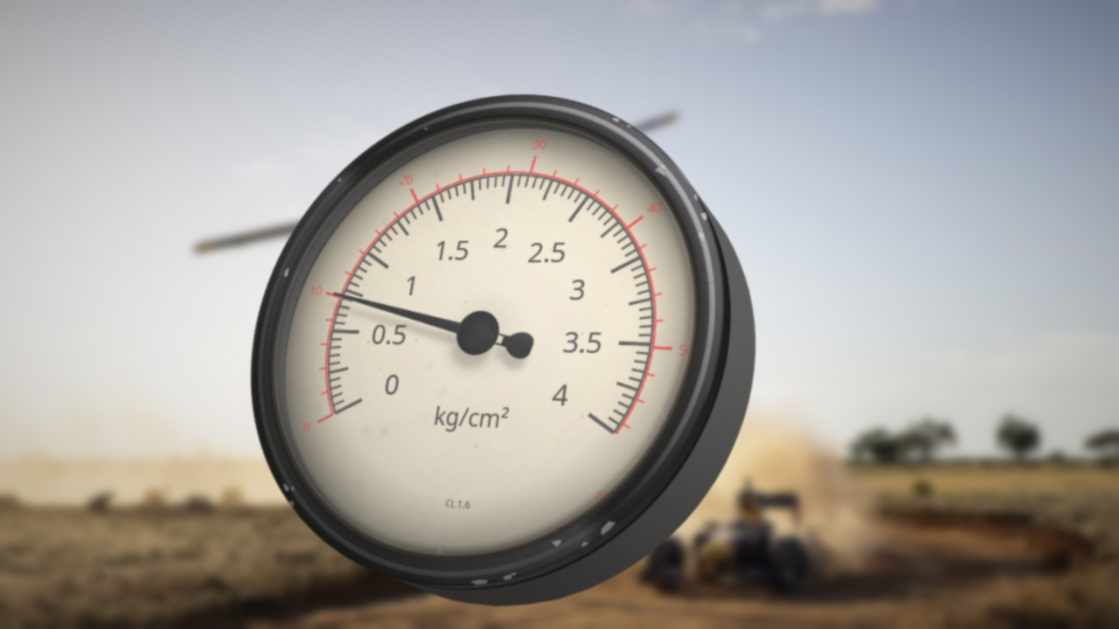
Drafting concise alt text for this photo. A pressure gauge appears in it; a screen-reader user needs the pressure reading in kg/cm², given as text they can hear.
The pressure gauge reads 0.7 kg/cm²
